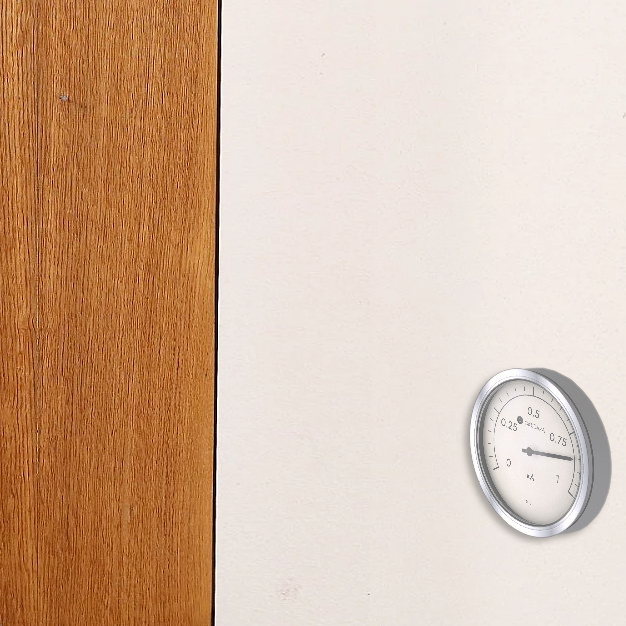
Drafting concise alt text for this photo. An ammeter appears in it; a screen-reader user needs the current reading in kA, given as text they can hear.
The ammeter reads 0.85 kA
